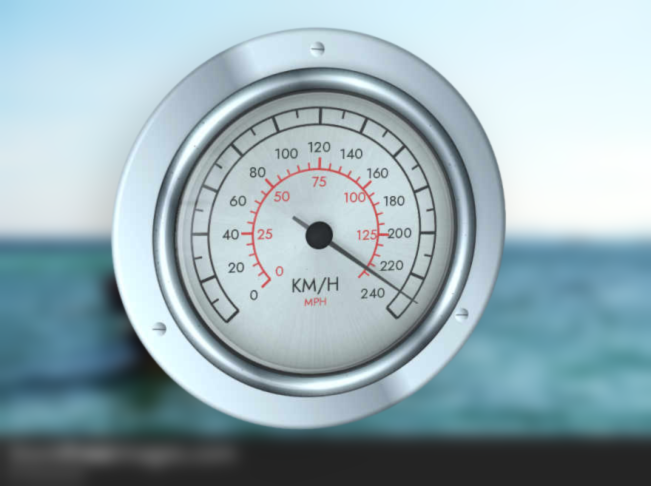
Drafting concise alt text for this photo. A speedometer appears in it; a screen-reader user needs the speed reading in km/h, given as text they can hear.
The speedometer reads 230 km/h
